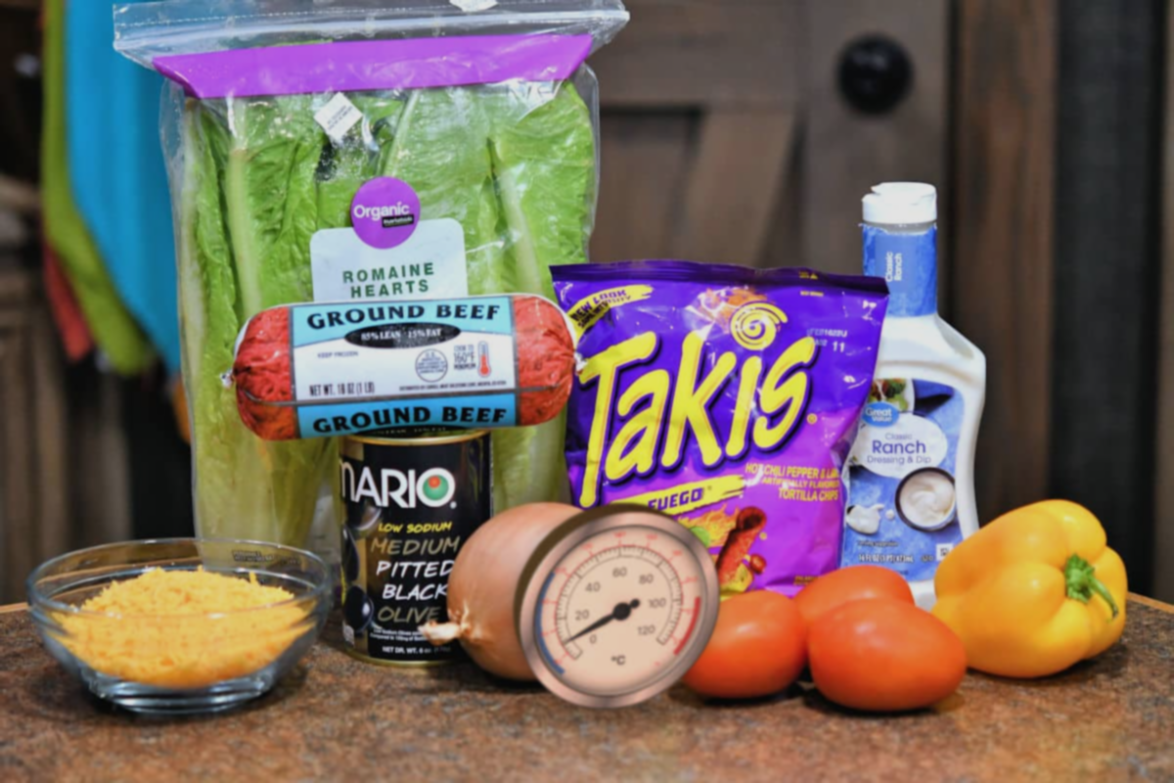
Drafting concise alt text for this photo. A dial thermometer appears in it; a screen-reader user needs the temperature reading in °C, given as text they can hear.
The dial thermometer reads 10 °C
